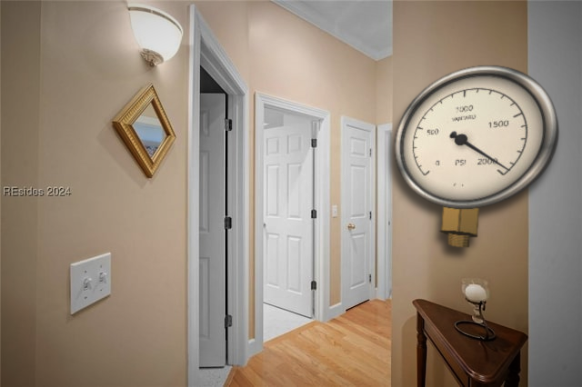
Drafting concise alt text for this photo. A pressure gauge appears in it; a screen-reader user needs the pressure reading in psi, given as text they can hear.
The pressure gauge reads 1950 psi
